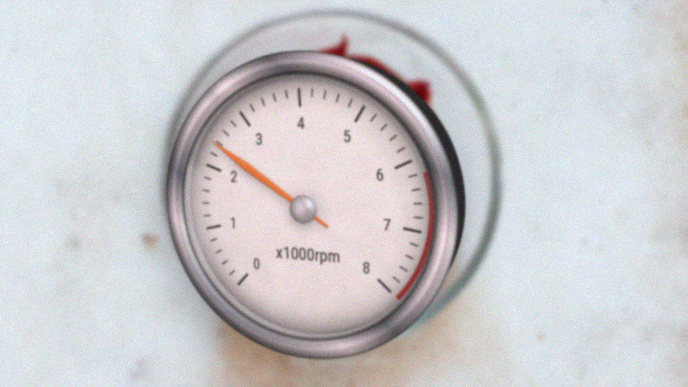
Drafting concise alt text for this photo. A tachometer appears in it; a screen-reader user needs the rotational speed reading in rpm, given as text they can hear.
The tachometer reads 2400 rpm
